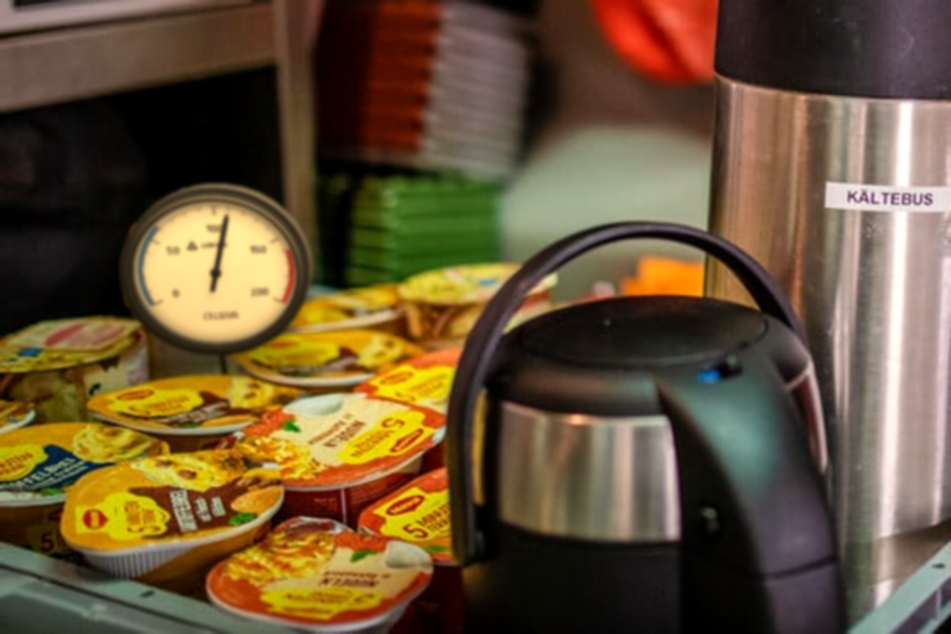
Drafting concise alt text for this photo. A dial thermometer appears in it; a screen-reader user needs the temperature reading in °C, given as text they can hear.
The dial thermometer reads 110 °C
